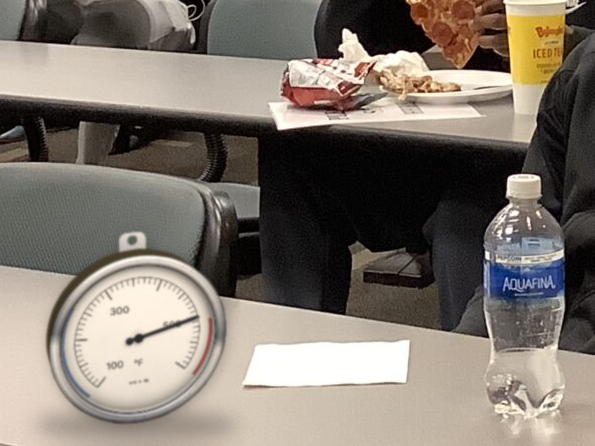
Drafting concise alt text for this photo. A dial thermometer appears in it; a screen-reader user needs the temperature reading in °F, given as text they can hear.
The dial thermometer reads 500 °F
